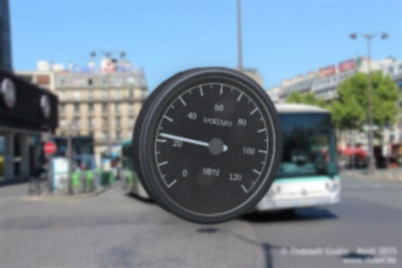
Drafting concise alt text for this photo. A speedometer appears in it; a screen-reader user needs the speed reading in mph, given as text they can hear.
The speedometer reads 22.5 mph
